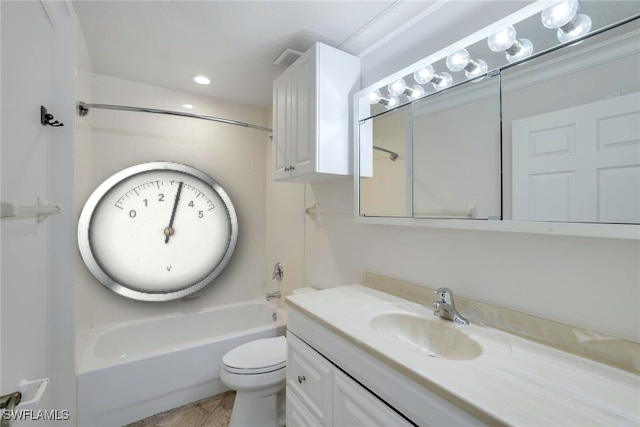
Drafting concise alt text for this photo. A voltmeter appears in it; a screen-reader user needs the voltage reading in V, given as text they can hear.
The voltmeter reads 3 V
